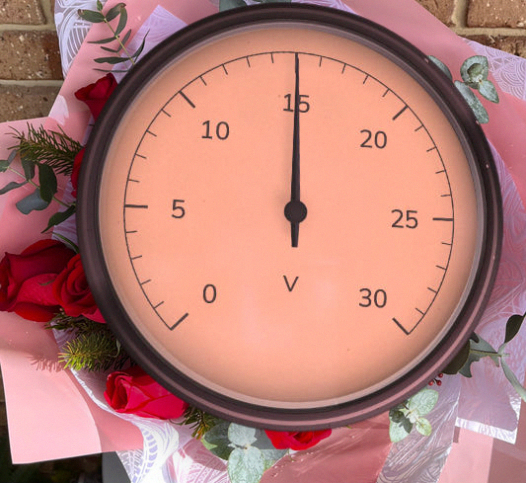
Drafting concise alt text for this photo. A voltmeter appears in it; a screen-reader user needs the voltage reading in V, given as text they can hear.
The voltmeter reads 15 V
